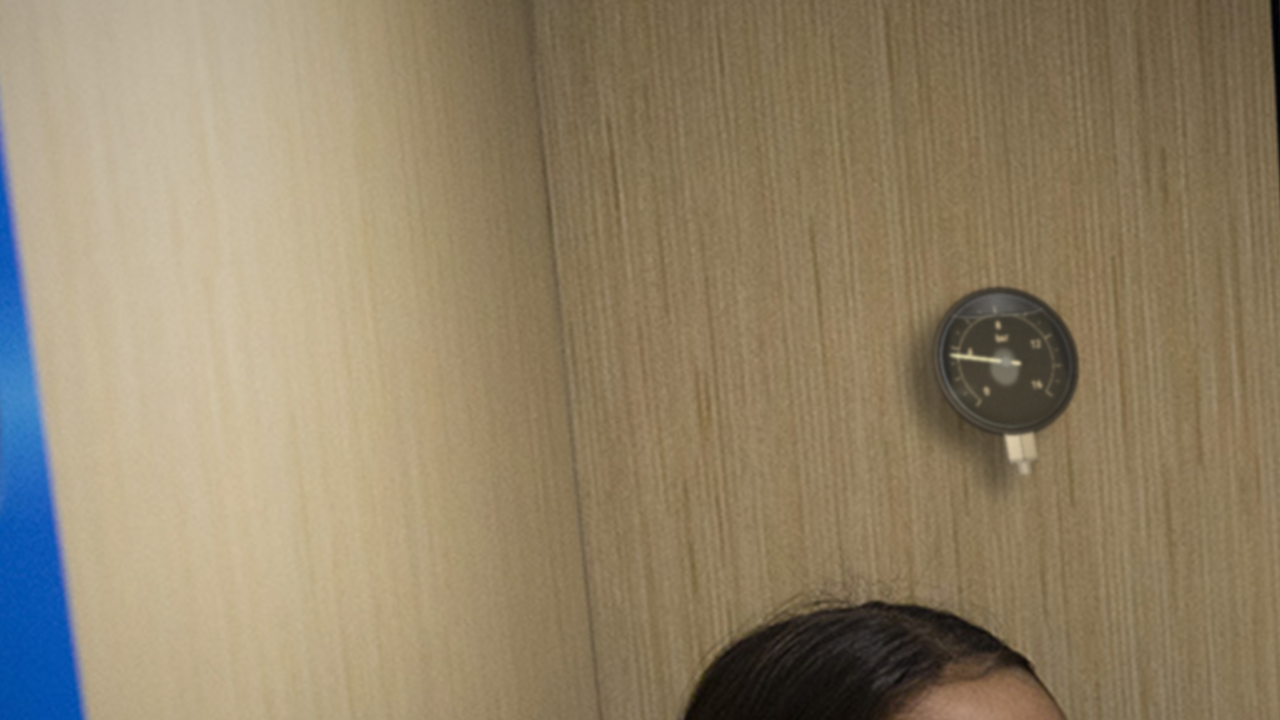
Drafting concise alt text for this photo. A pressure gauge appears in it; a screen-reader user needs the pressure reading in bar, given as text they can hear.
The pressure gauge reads 3.5 bar
